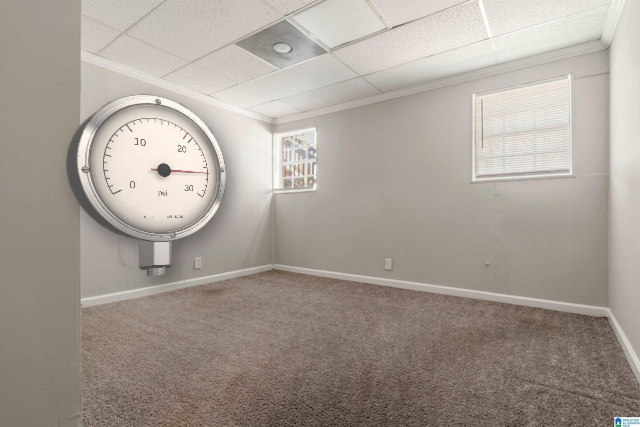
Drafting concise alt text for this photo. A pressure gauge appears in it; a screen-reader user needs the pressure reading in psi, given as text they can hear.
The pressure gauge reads 26 psi
